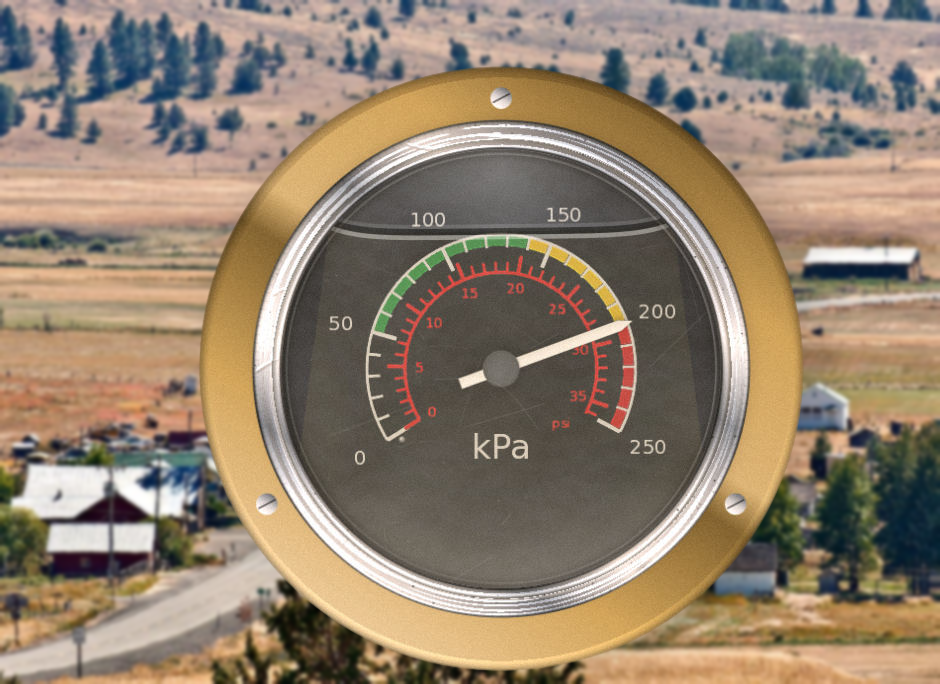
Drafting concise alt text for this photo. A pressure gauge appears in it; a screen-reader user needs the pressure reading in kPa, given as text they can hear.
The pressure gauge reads 200 kPa
